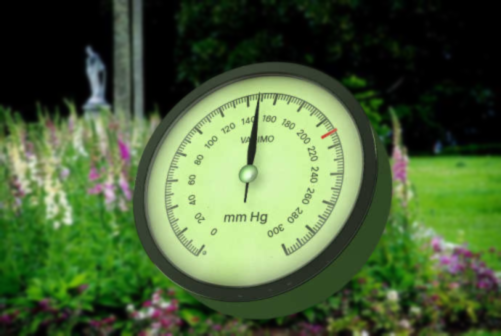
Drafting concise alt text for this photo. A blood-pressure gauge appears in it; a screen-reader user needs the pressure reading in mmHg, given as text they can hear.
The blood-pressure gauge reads 150 mmHg
